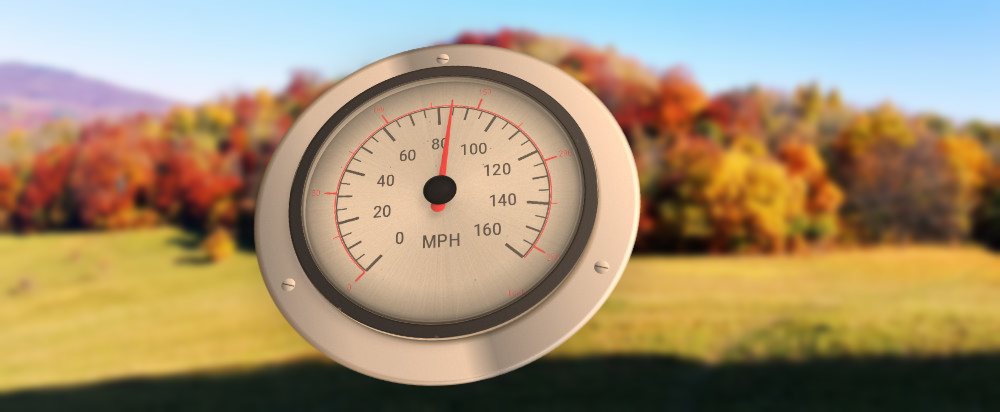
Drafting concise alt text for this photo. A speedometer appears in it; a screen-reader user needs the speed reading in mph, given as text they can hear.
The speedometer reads 85 mph
